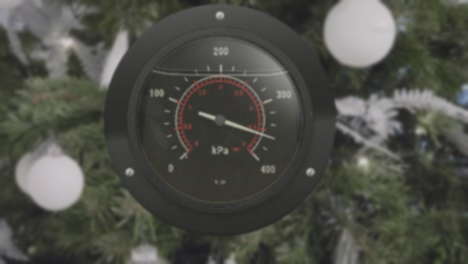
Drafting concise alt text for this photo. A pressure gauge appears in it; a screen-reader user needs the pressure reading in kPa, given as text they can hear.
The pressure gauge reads 360 kPa
